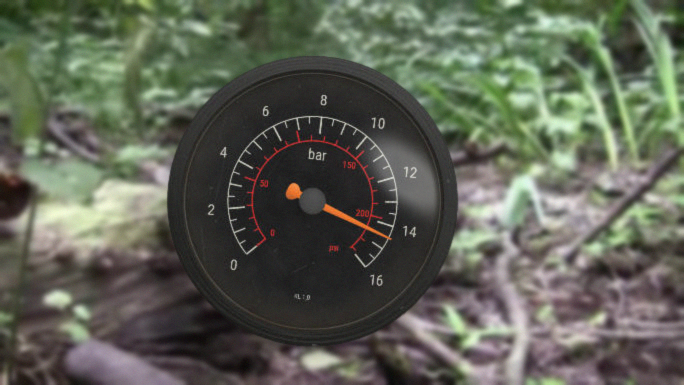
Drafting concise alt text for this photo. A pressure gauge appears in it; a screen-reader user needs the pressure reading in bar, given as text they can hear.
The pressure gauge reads 14.5 bar
